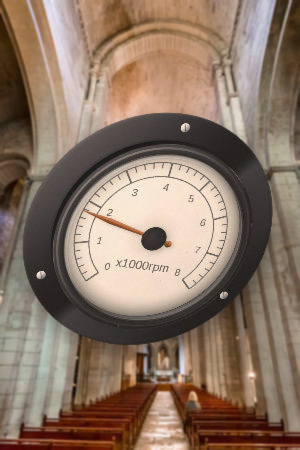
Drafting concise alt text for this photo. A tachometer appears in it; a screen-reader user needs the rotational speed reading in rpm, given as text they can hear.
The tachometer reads 1800 rpm
